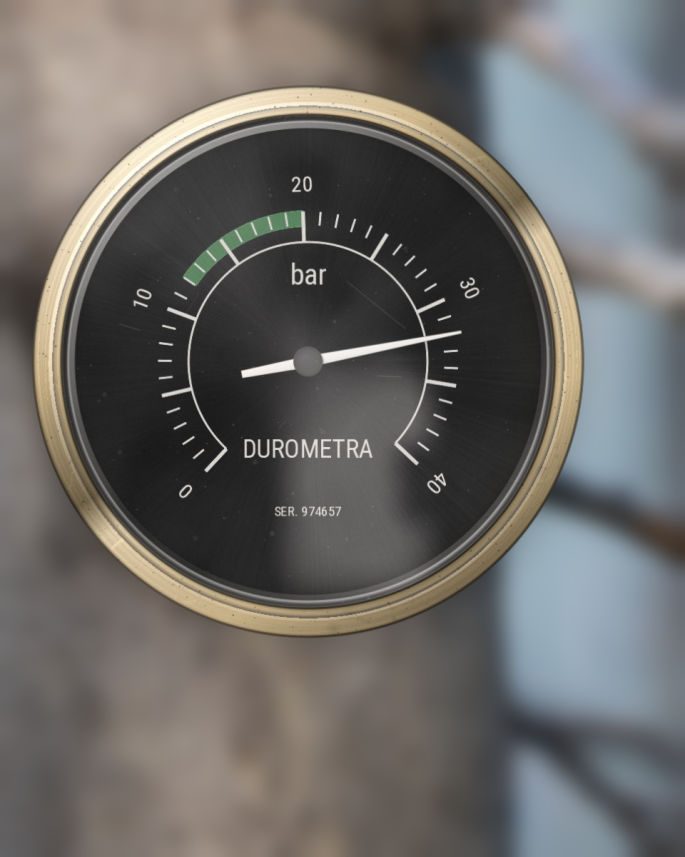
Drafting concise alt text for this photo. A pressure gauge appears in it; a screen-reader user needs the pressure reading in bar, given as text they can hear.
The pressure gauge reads 32 bar
